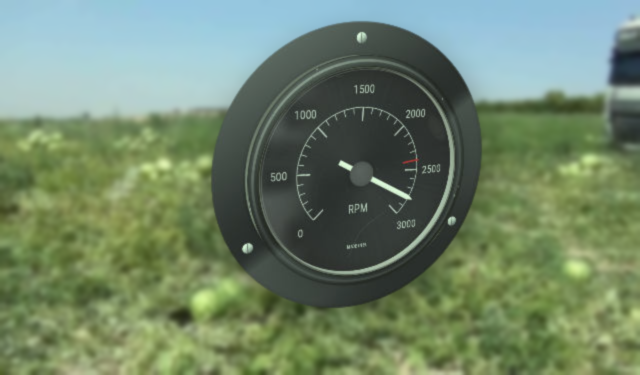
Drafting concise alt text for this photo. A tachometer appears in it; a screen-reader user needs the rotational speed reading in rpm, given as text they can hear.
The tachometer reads 2800 rpm
